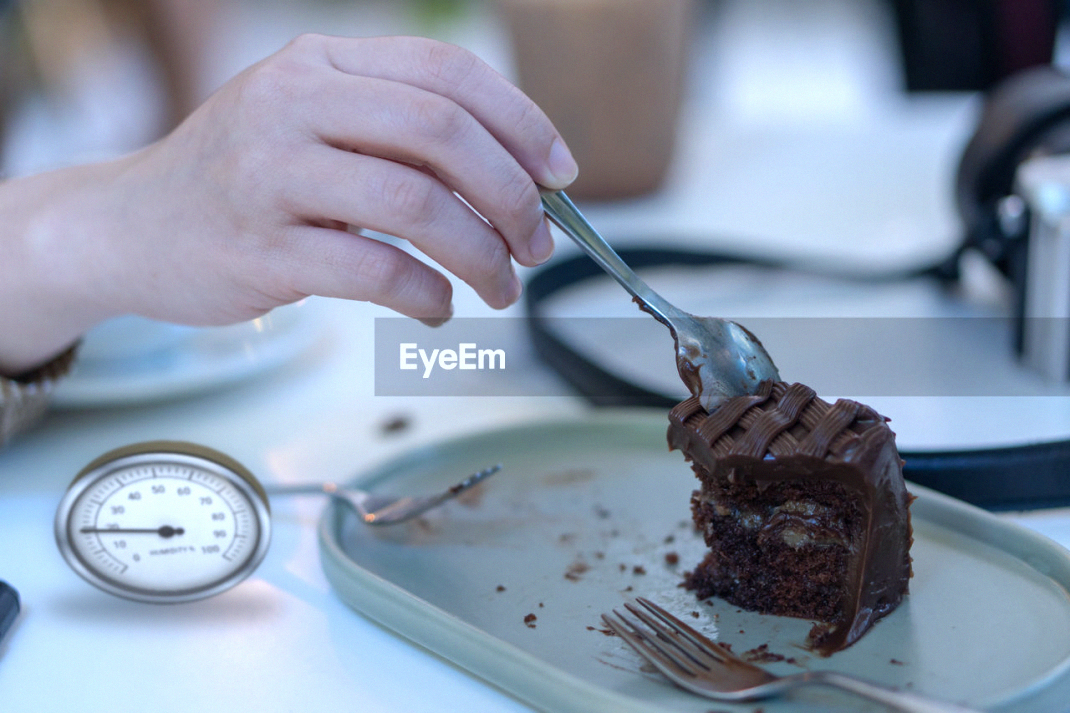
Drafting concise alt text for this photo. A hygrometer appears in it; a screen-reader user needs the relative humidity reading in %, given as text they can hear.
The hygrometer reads 20 %
